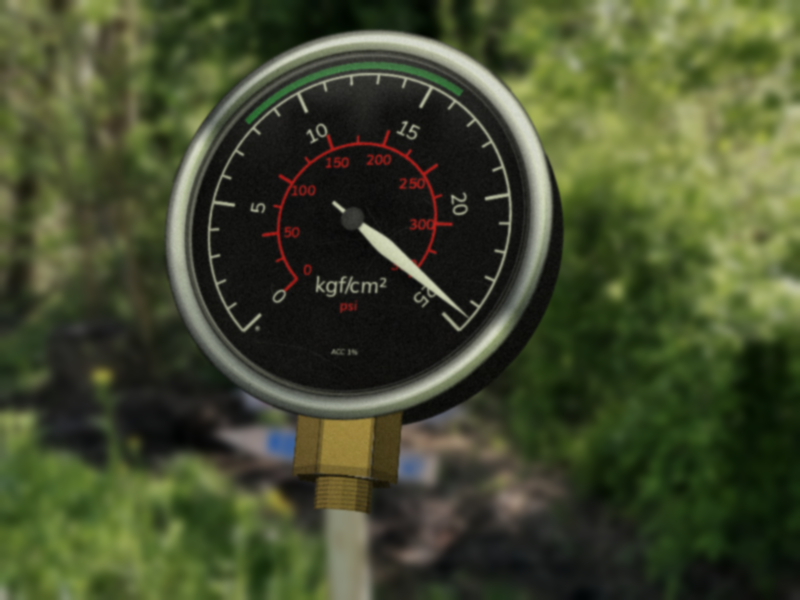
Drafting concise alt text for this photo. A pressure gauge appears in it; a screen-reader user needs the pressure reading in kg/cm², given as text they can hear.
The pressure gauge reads 24.5 kg/cm²
